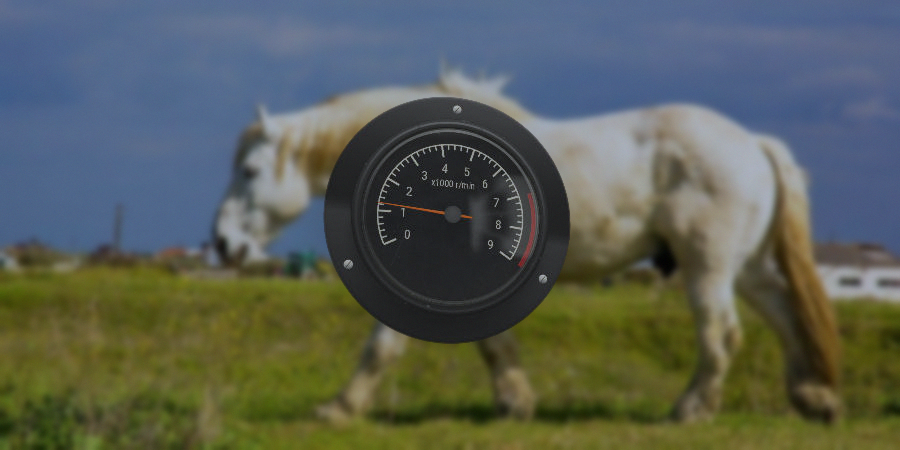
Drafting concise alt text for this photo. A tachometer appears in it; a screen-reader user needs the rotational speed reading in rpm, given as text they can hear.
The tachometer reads 1200 rpm
